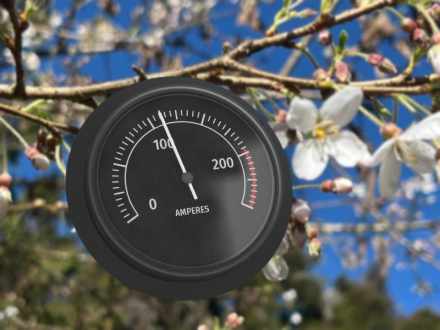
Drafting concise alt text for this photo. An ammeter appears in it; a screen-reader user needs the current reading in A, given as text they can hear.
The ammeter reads 110 A
